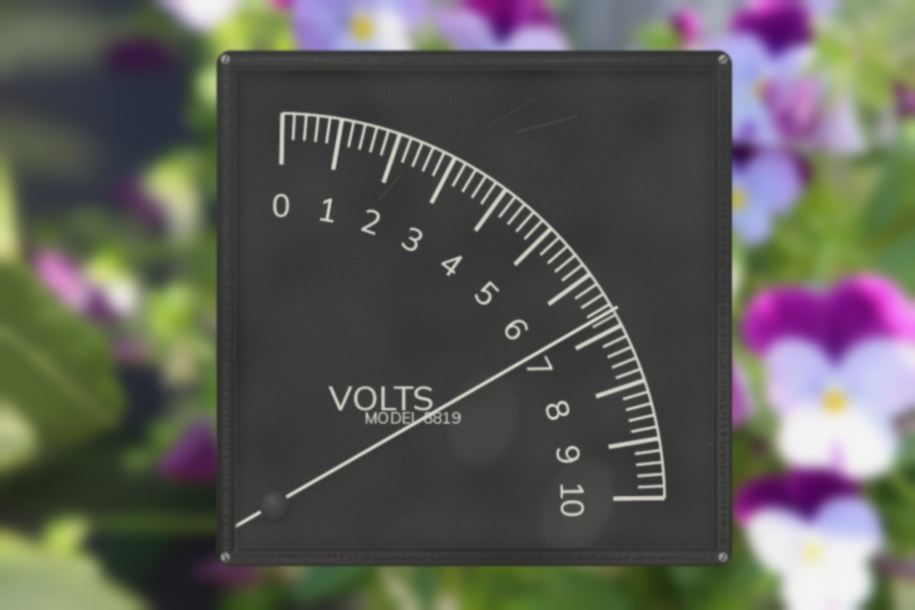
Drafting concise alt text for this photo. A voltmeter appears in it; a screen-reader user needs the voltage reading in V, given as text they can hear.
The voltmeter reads 6.7 V
